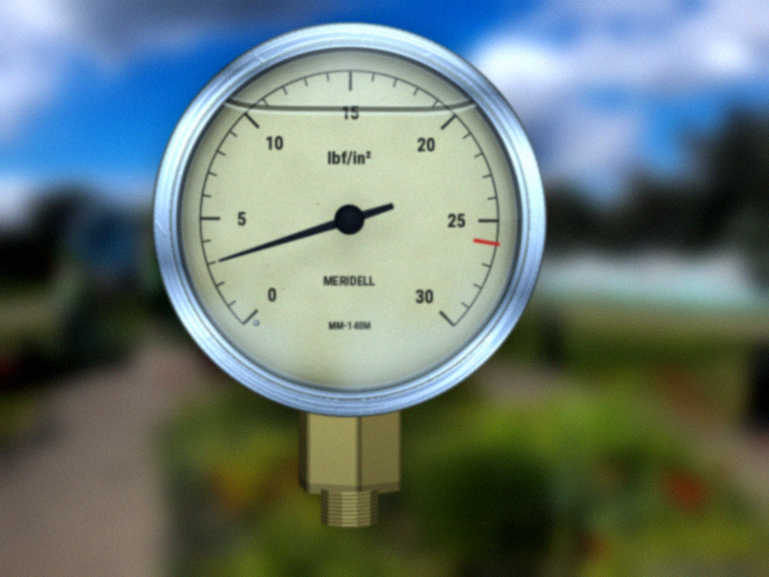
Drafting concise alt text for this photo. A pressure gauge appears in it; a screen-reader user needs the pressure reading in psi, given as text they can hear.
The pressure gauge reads 3 psi
